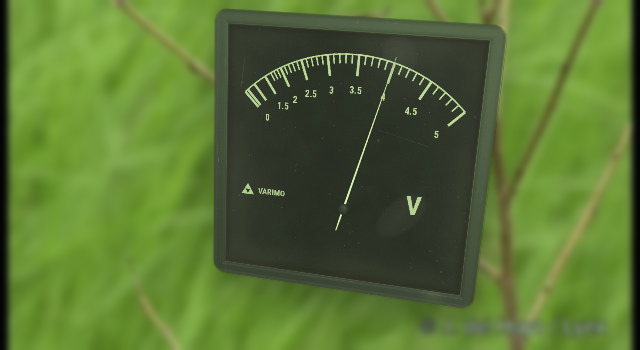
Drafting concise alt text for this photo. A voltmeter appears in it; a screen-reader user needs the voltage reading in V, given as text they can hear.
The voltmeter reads 4 V
